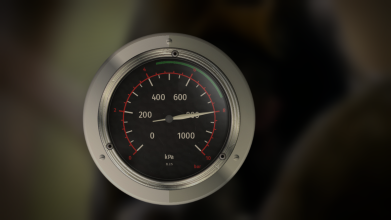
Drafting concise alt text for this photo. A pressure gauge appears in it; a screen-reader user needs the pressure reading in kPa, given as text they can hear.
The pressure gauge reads 800 kPa
